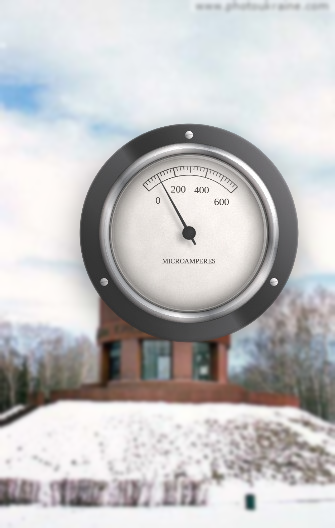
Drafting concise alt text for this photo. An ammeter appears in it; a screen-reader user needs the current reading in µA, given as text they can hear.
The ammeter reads 100 µA
